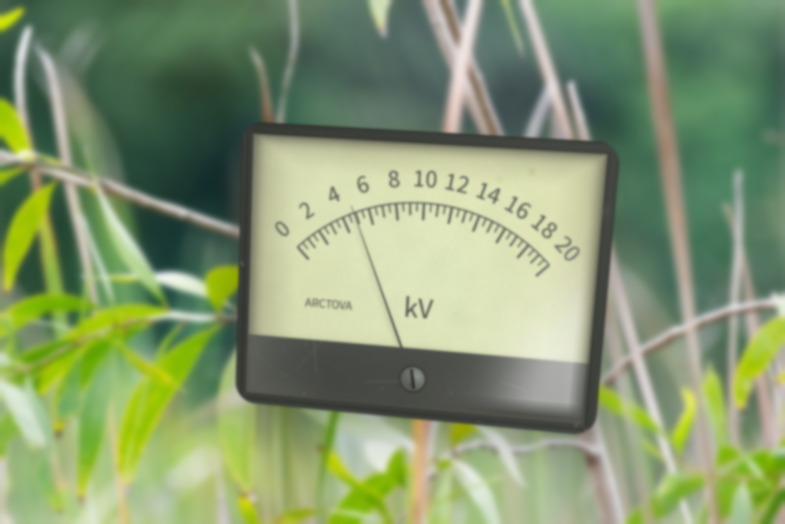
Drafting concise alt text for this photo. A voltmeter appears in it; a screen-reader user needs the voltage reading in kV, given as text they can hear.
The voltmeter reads 5 kV
